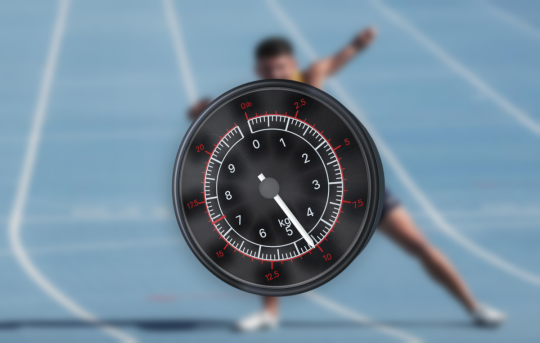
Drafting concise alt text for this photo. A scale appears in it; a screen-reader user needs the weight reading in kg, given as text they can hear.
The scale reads 4.6 kg
